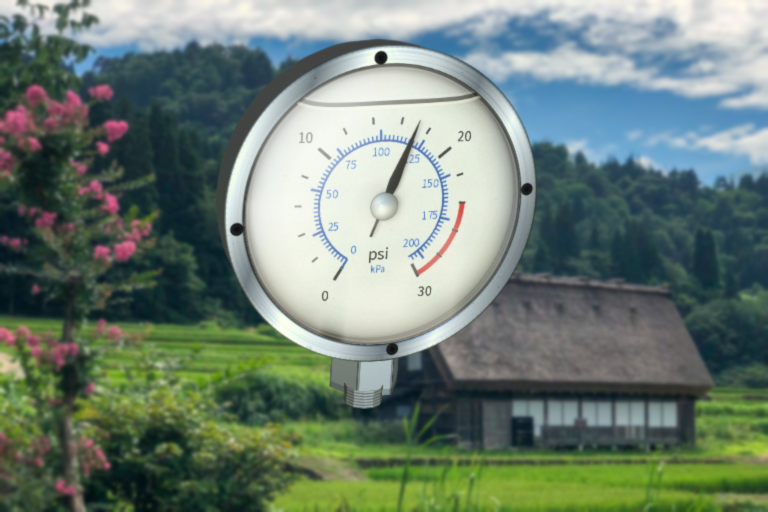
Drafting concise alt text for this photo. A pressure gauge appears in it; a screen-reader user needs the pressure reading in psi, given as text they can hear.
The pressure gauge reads 17 psi
